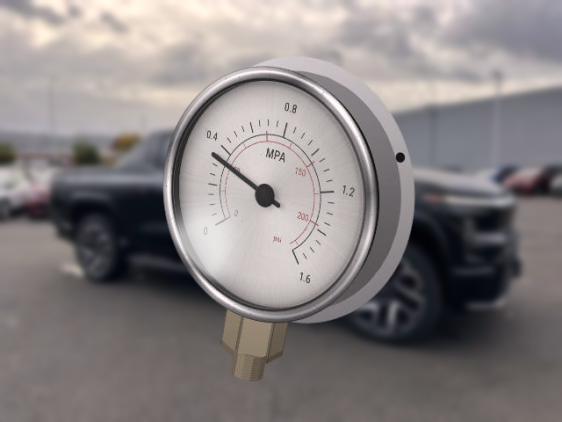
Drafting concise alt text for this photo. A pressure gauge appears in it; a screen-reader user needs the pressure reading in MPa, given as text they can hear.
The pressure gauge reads 0.35 MPa
